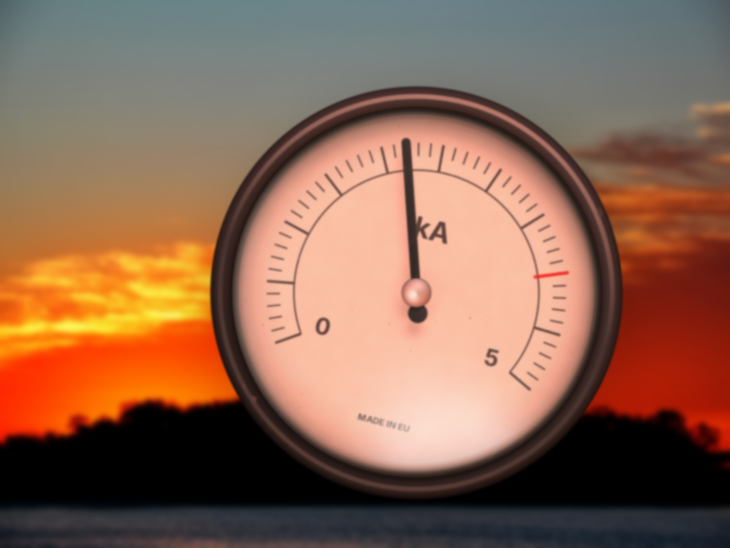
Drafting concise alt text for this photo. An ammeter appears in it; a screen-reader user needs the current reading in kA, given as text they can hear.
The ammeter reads 2.2 kA
